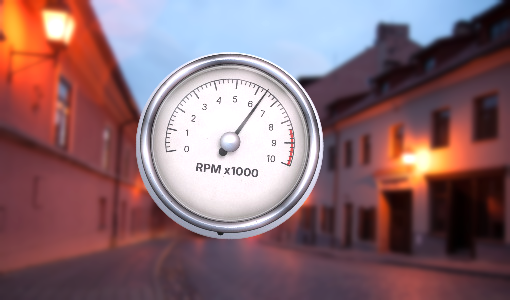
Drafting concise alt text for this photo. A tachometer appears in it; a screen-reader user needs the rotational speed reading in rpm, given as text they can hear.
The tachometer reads 6400 rpm
